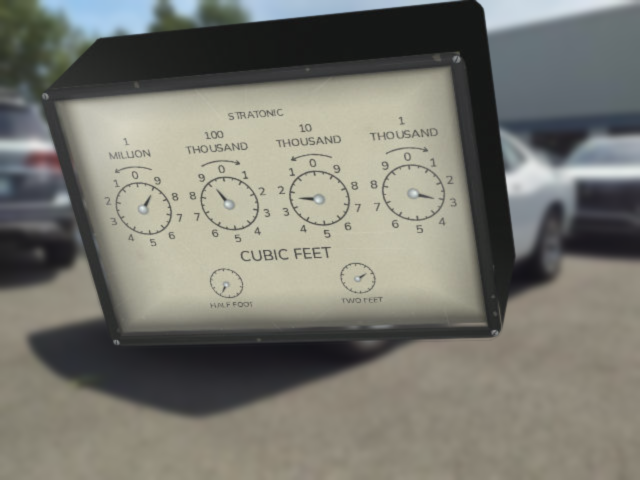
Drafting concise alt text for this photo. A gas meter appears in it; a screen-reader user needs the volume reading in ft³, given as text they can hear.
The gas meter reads 892300 ft³
